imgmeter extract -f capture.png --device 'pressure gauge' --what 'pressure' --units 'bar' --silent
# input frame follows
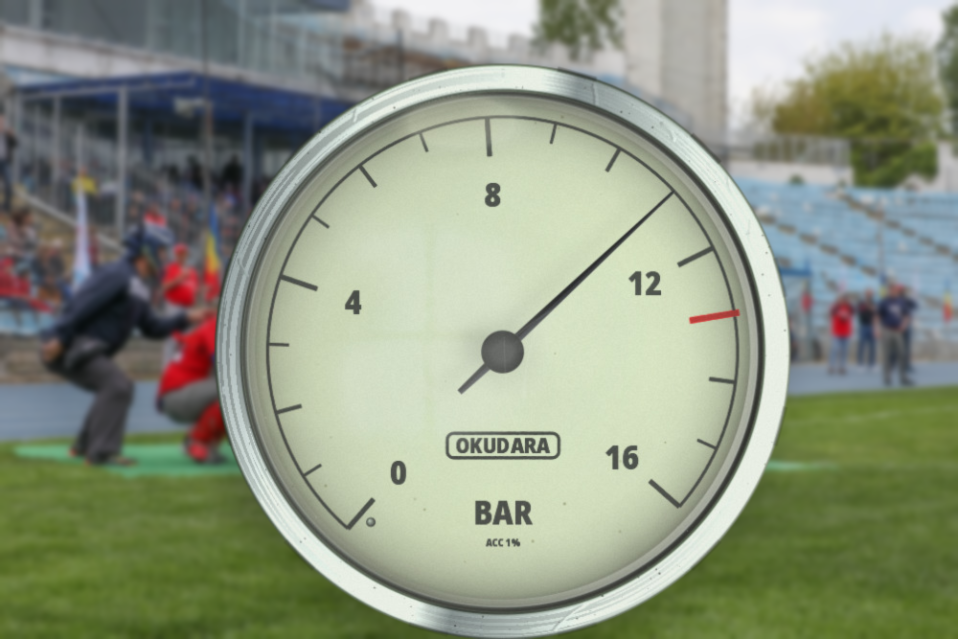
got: 11 bar
